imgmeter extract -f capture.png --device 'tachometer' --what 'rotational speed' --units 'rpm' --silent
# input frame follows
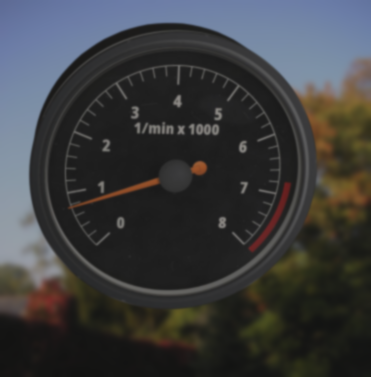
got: 800 rpm
